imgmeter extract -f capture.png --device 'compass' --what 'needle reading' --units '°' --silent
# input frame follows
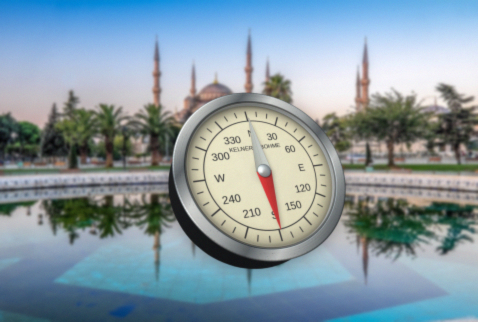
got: 180 °
